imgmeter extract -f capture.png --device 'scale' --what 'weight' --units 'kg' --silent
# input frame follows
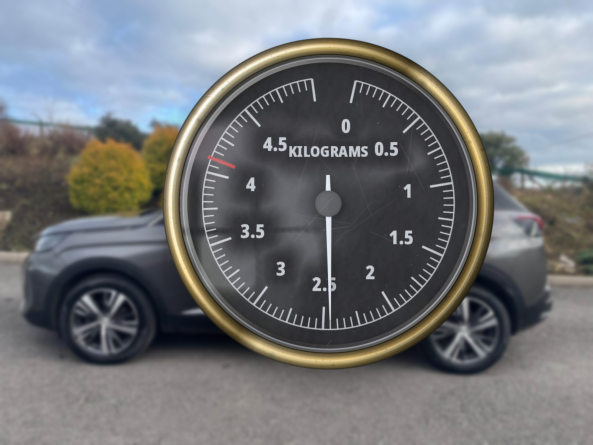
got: 2.45 kg
